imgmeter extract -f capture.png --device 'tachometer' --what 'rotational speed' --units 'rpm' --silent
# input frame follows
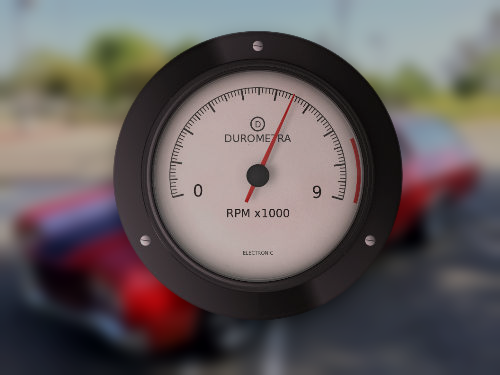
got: 5500 rpm
